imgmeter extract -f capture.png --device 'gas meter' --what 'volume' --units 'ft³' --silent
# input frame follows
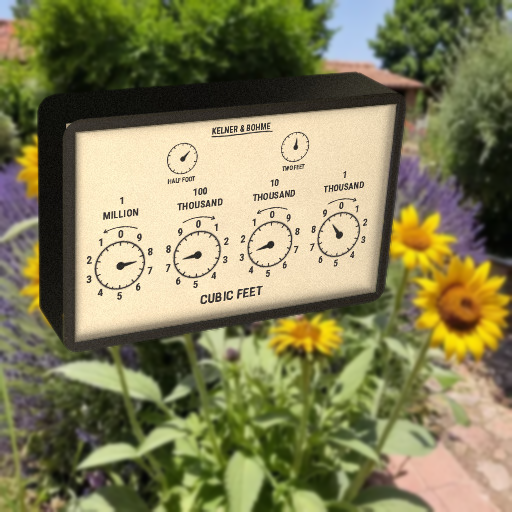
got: 772900 ft³
